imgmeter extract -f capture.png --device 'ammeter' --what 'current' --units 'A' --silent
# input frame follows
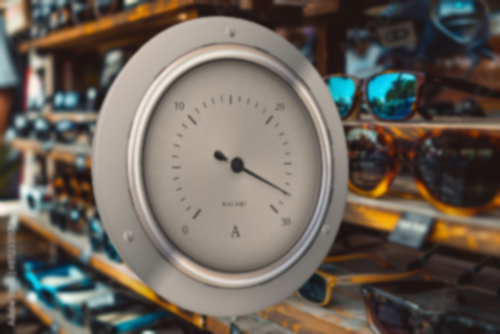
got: 28 A
